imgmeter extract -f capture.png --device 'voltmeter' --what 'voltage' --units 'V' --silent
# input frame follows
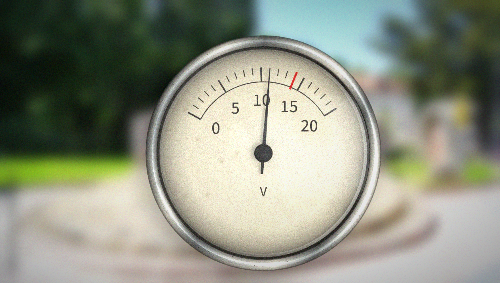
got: 11 V
